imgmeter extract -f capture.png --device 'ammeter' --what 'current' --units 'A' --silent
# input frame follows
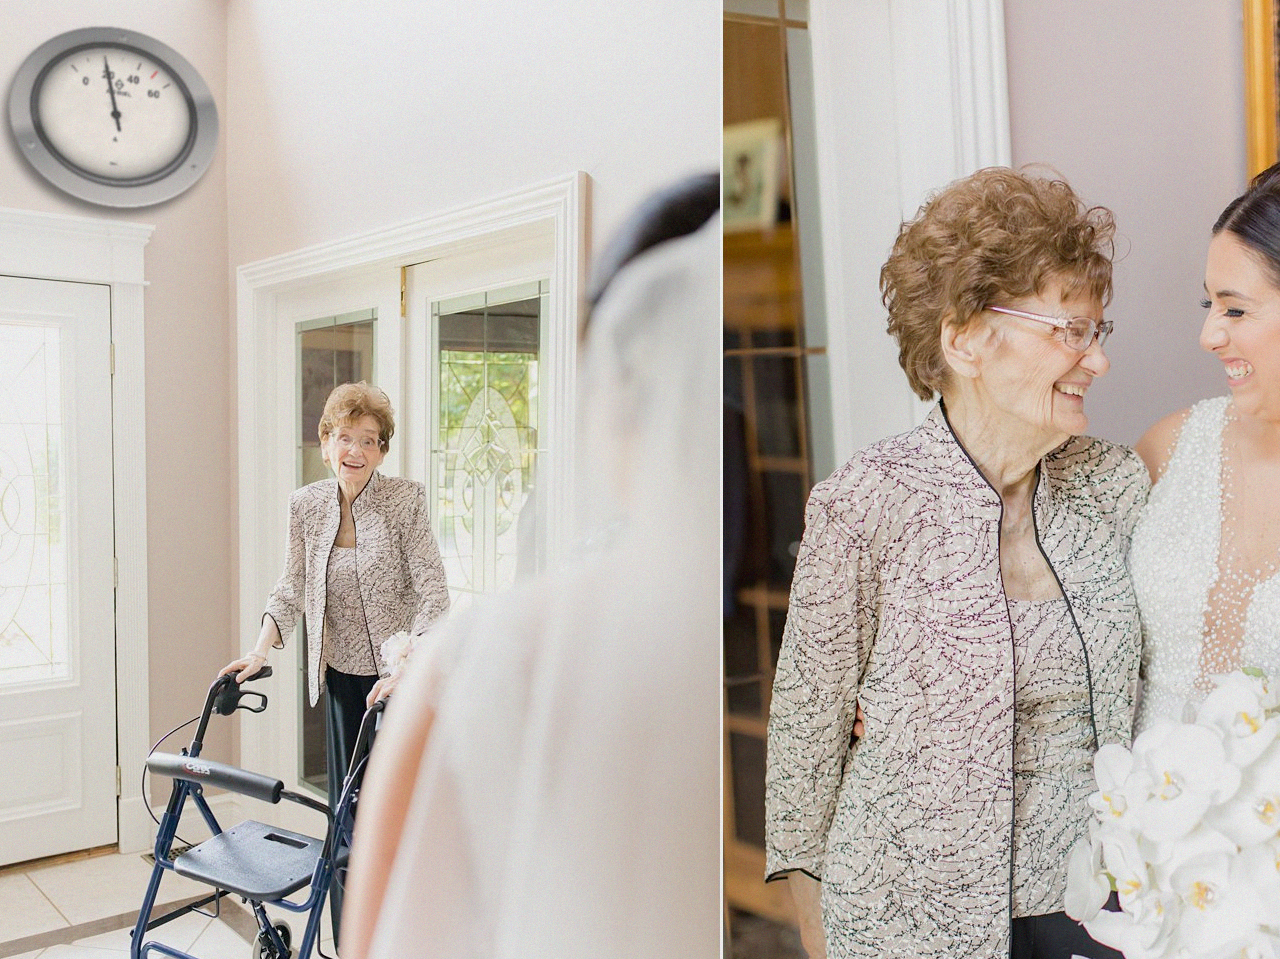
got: 20 A
